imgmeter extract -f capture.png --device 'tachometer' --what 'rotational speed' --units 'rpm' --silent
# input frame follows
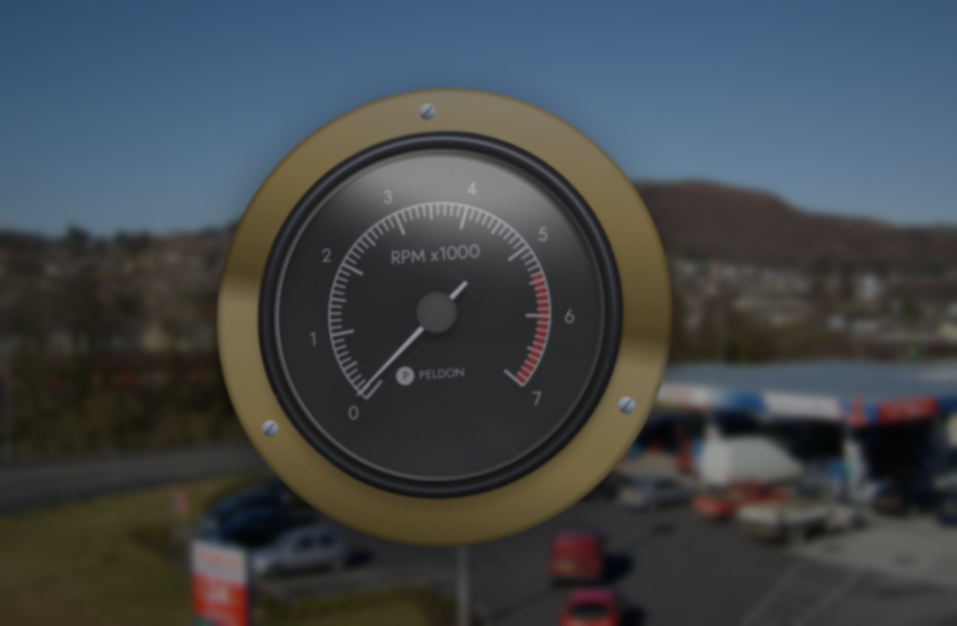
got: 100 rpm
